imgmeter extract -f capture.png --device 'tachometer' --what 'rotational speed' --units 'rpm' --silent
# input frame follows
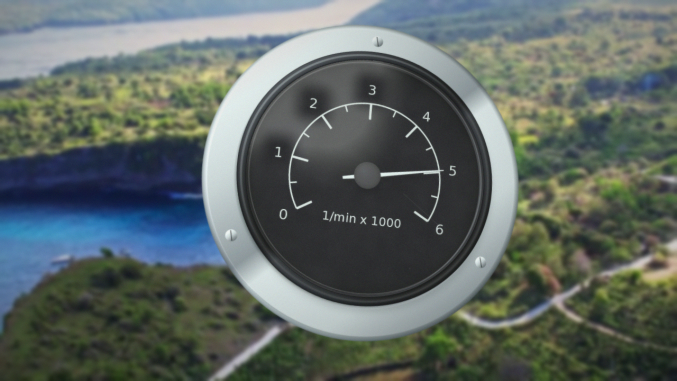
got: 5000 rpm
